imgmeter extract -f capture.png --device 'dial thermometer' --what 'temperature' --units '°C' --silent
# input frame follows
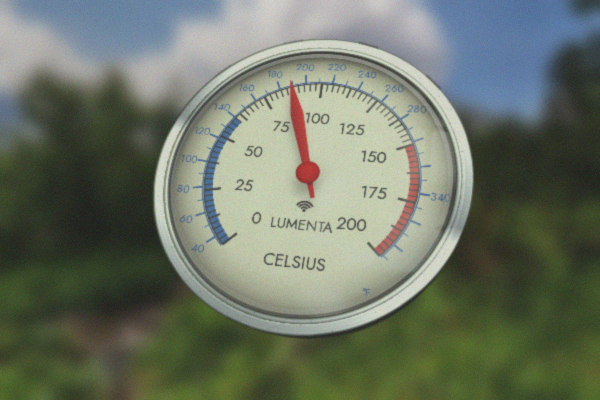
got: 87.5 °C
